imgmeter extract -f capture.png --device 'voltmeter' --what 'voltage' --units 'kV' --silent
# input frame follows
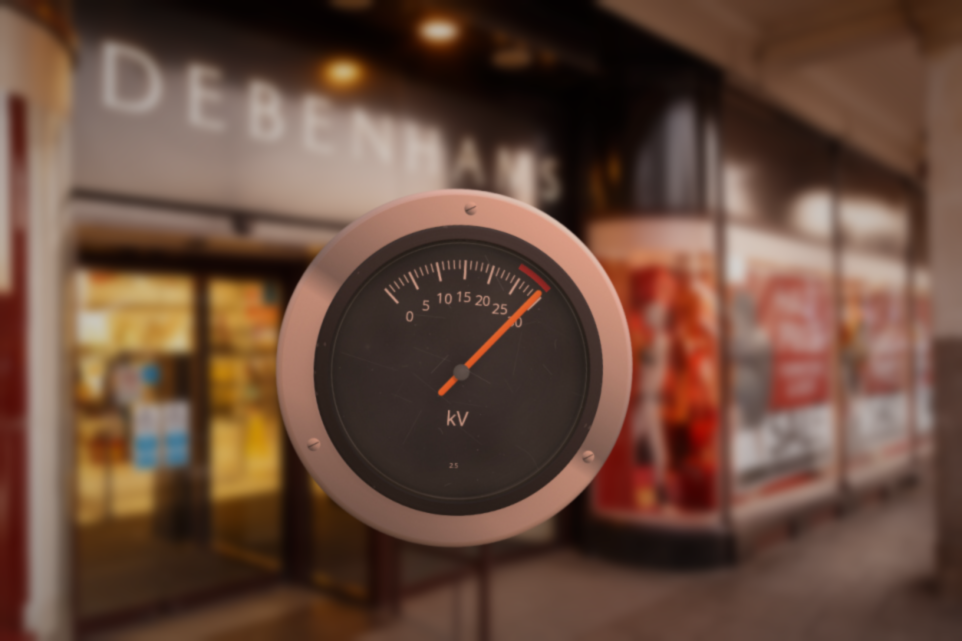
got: 29 kV
